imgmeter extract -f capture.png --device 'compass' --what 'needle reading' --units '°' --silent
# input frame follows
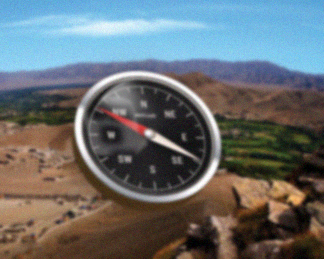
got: 300 °
